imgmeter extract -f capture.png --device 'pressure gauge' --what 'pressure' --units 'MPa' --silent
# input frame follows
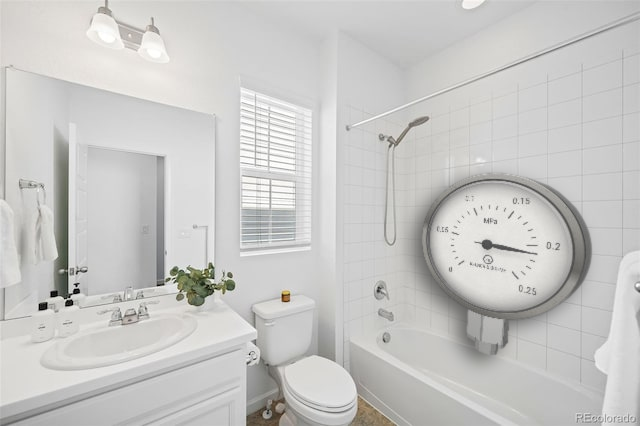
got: 0.21 MPa
